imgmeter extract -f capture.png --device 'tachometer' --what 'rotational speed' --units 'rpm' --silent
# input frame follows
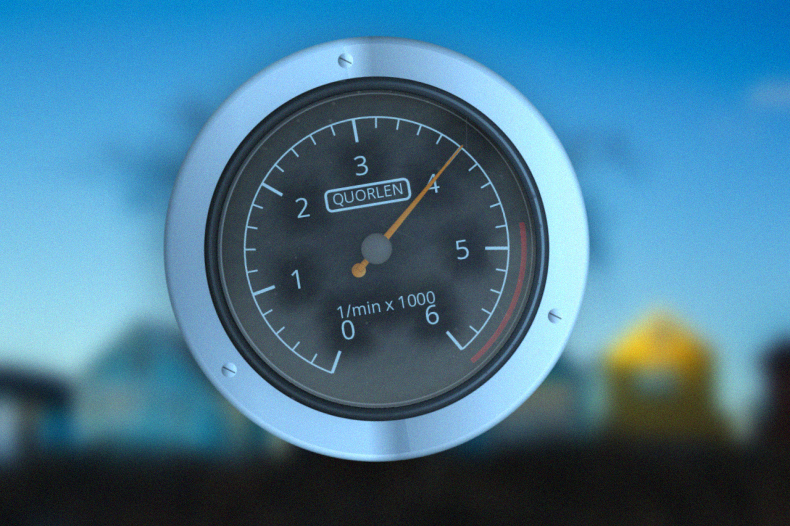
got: 4000 rpm
